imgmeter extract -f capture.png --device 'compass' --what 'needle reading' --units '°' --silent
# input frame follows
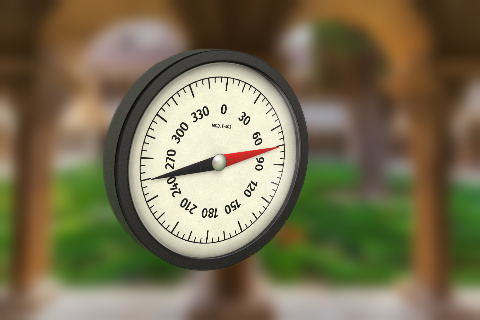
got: 75 °
